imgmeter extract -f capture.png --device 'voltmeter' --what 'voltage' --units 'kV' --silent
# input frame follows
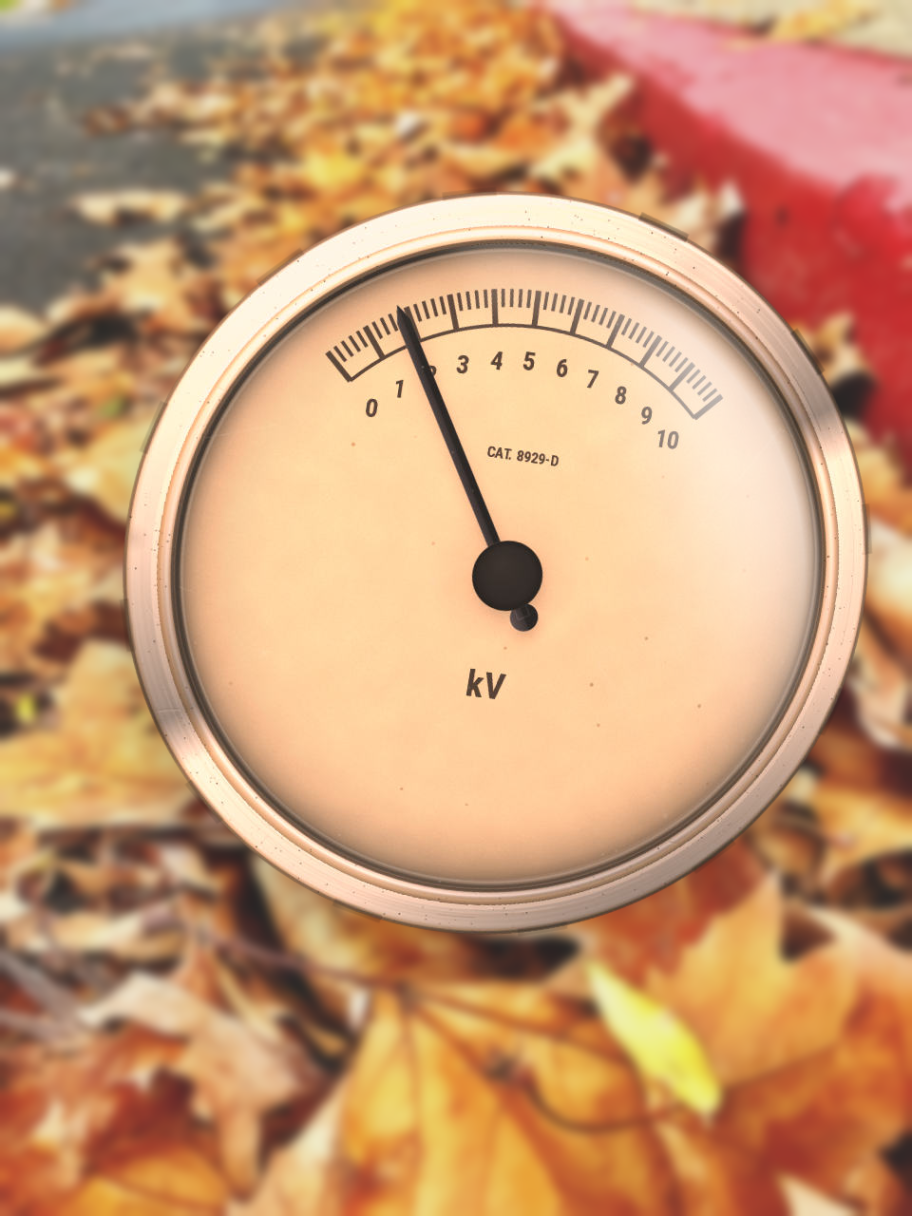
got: 1.8 kV
